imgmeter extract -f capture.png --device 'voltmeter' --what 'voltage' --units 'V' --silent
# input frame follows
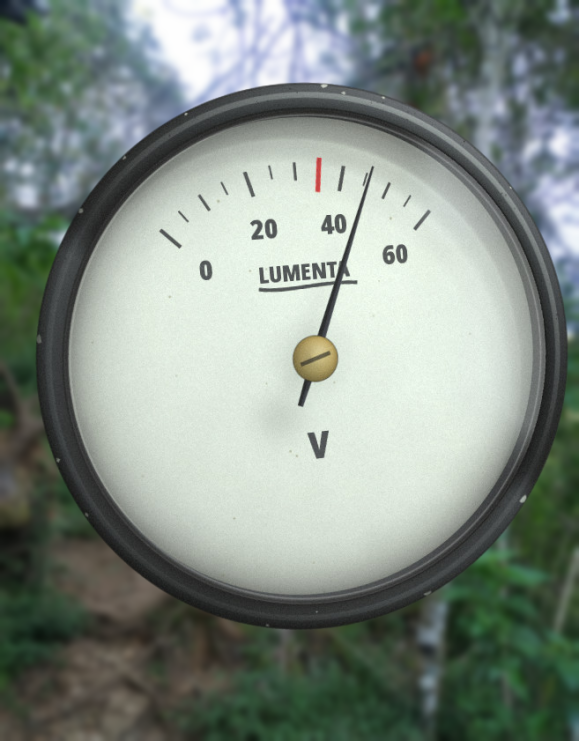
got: 45 V
